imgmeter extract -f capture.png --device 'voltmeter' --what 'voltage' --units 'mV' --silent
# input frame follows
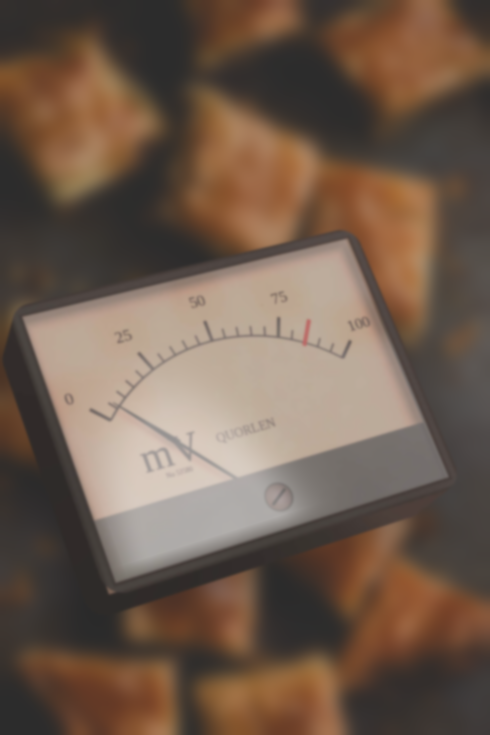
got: 5 mV
